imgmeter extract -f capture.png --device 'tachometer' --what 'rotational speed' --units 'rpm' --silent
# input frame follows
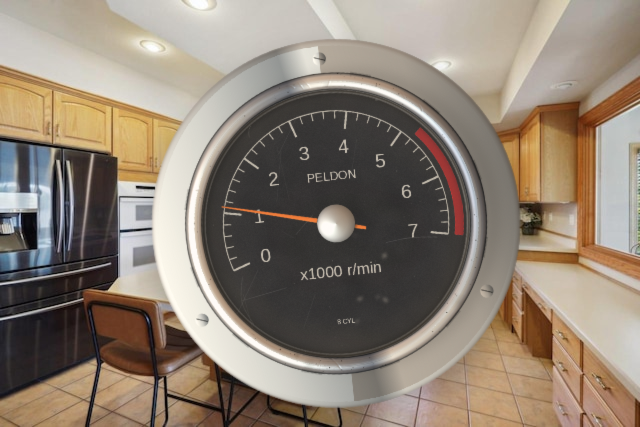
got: 1100 rpm
